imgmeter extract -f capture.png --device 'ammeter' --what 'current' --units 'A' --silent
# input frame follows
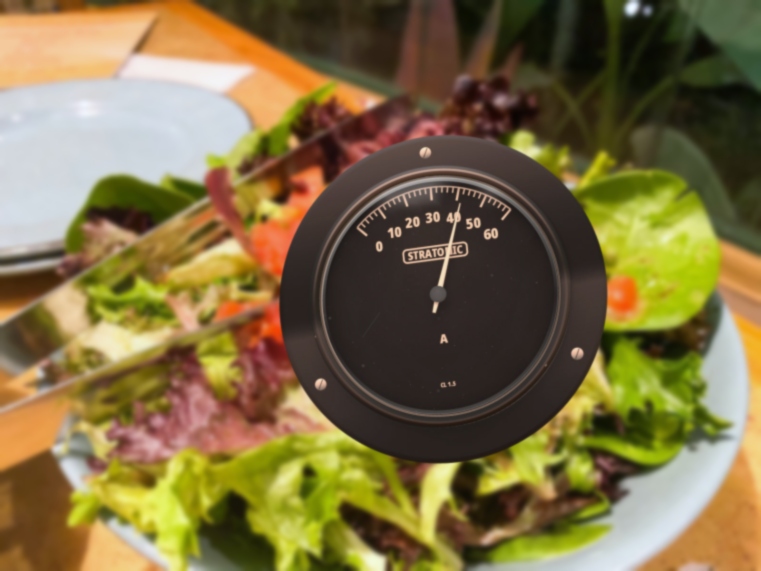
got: 42 A
